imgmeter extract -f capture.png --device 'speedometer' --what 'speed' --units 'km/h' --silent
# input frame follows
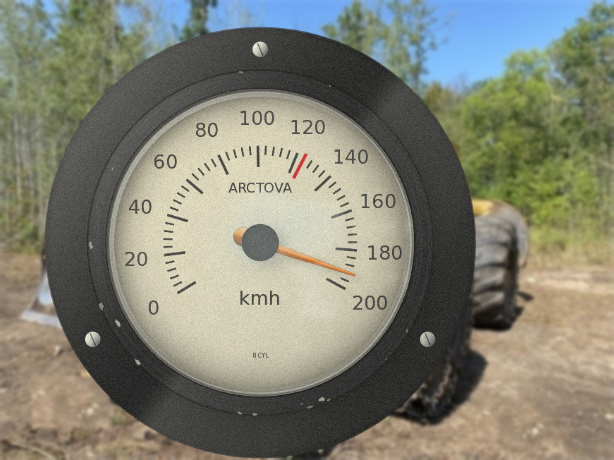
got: 192 km/h
